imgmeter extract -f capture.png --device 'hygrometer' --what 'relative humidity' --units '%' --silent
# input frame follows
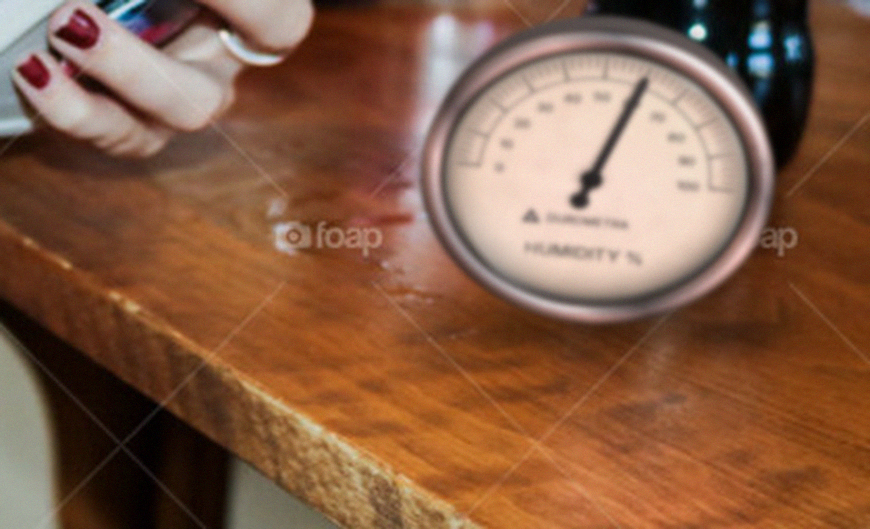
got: 60 %
